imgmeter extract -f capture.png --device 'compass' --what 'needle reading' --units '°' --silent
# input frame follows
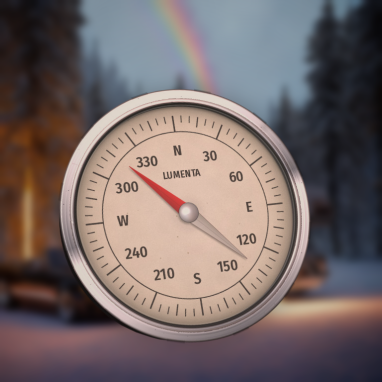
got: 315 °
